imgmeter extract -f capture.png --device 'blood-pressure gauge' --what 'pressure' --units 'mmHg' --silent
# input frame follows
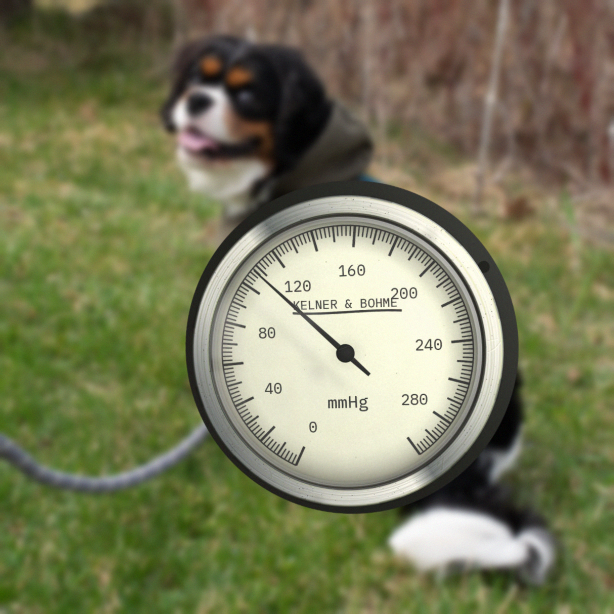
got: 108 mmHg
